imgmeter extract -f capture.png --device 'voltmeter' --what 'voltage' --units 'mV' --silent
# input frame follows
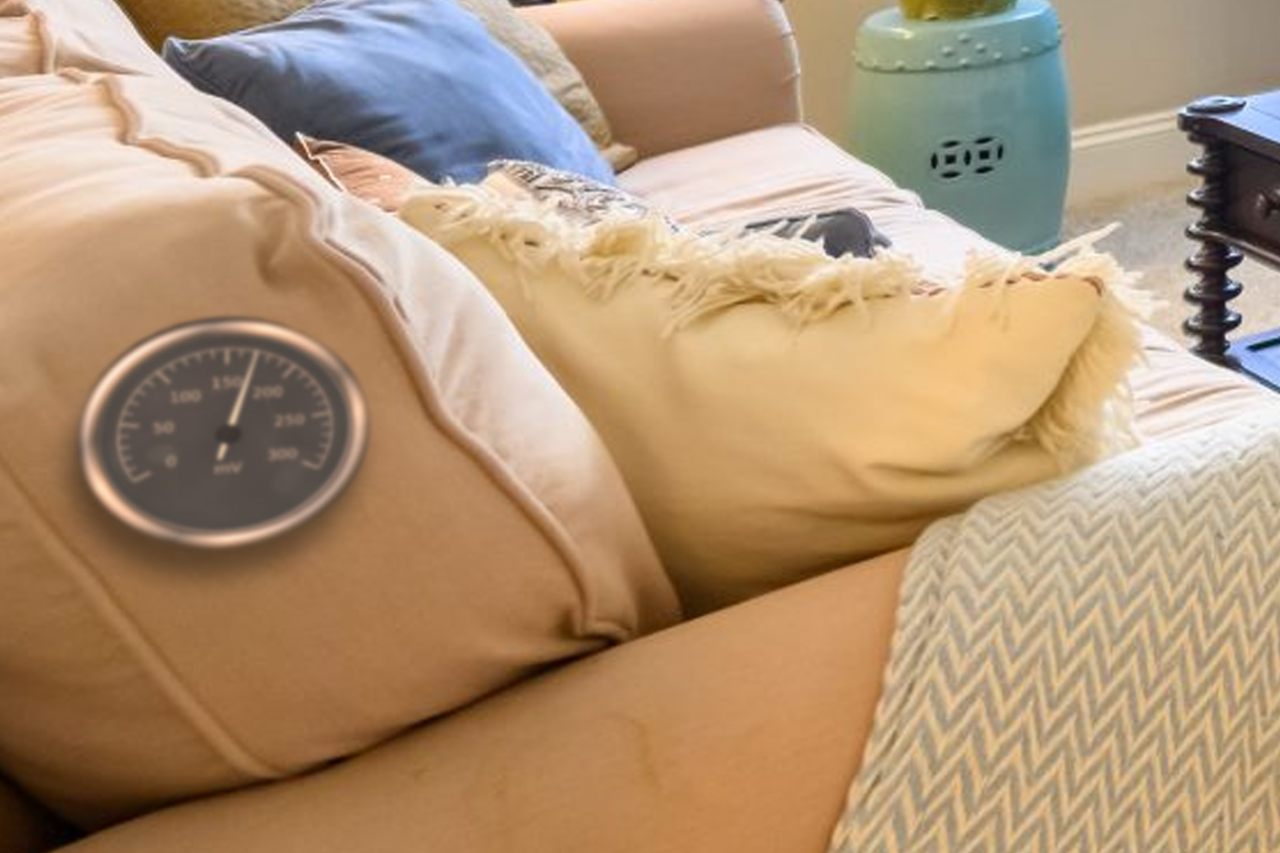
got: 170 mV
